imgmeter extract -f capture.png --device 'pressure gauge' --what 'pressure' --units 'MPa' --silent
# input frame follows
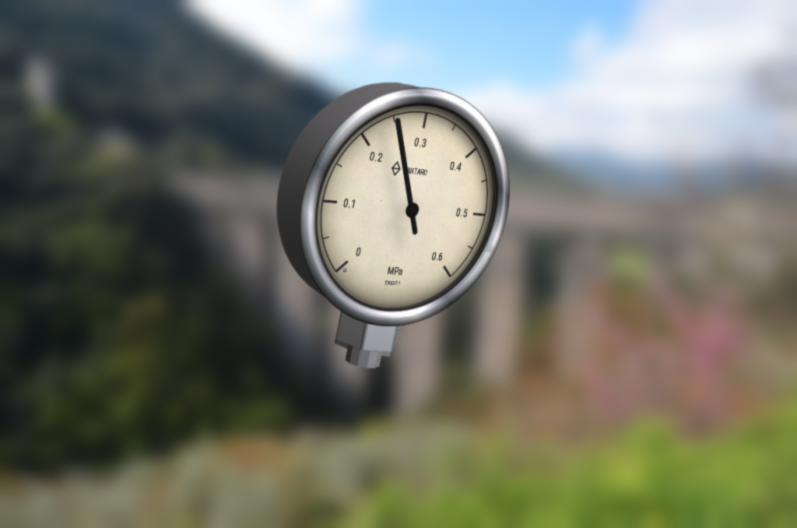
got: 0.25 MPa
